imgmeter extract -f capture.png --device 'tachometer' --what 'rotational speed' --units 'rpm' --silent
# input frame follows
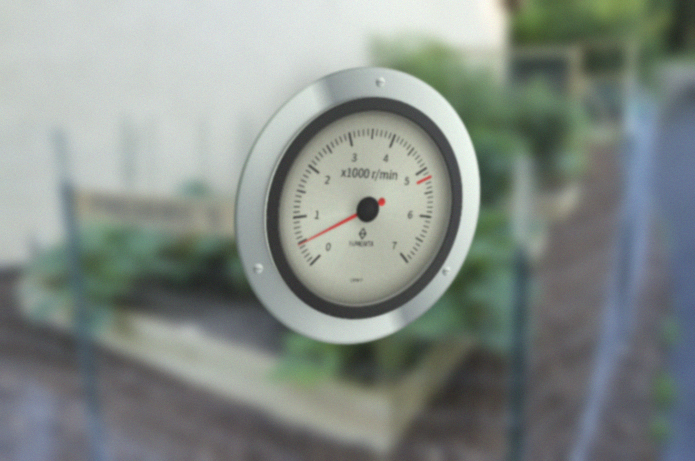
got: 500 rpm
